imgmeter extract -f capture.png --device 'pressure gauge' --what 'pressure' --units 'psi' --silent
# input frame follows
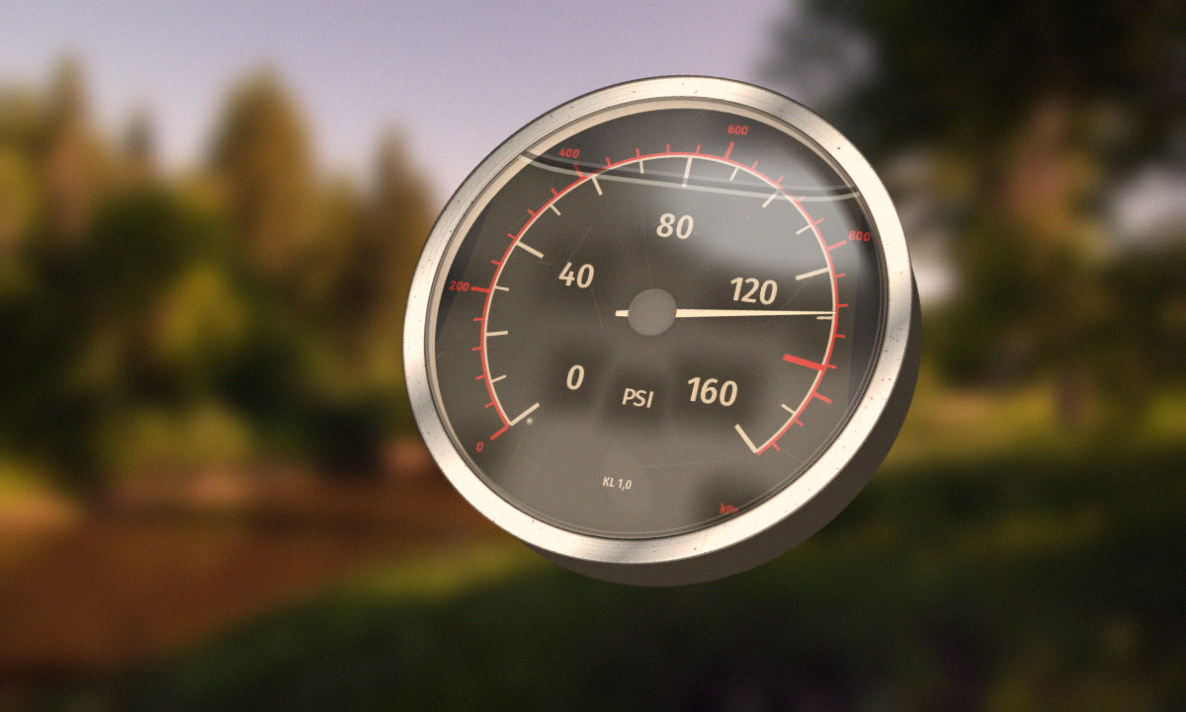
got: 130 psi
